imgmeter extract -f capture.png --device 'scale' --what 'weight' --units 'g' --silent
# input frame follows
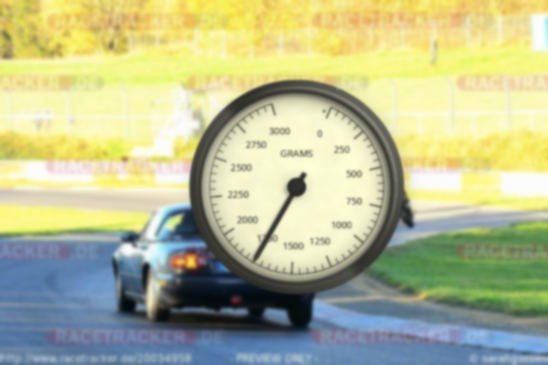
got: 1750 g
